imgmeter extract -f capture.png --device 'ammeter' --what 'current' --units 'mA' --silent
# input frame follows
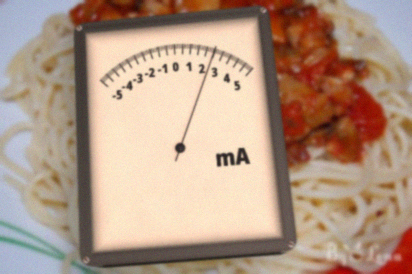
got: 2.5 mA
